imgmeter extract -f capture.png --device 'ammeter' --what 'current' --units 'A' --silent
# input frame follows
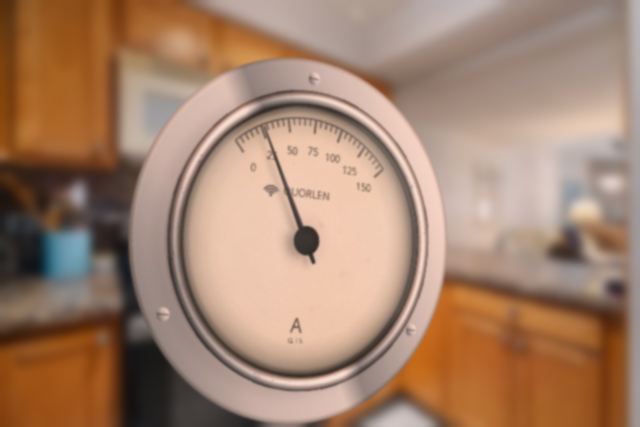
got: 25 A
